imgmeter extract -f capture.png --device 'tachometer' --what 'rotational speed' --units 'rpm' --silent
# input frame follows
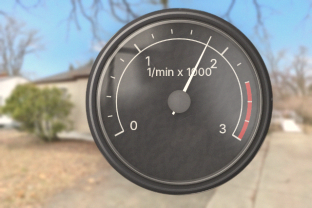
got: 1800 rpm
